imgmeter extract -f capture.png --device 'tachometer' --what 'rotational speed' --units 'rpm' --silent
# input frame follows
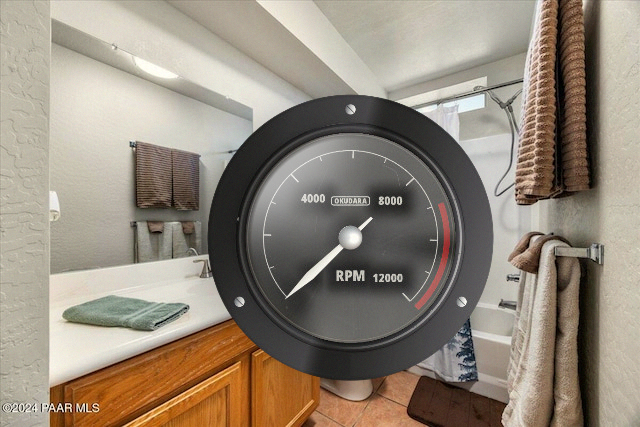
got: 0 rpm
